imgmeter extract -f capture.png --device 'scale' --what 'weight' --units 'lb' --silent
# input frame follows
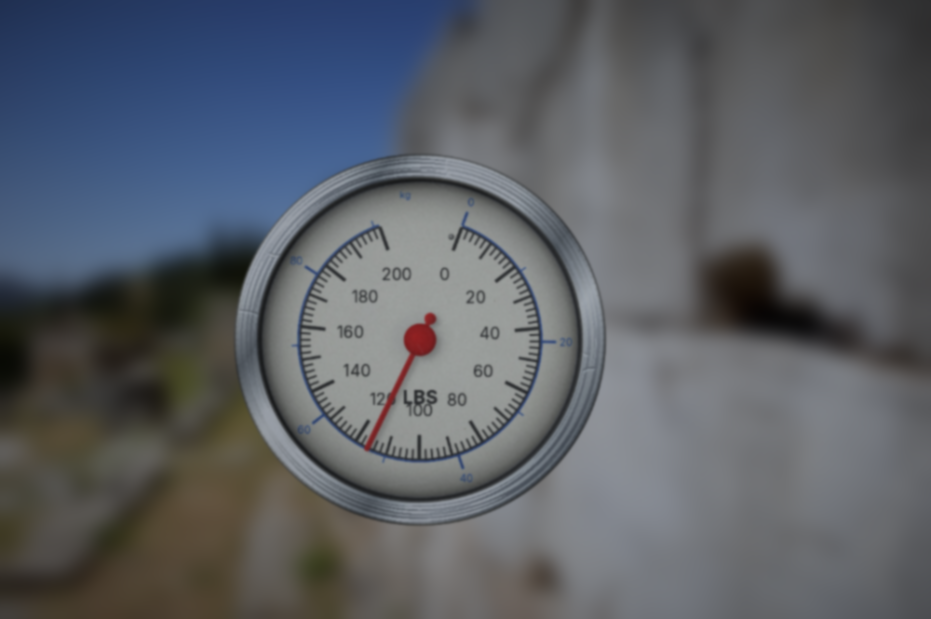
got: 116 lb
